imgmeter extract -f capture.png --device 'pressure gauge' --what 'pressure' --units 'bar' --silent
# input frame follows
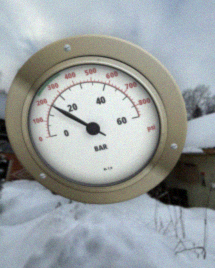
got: 15 bar
